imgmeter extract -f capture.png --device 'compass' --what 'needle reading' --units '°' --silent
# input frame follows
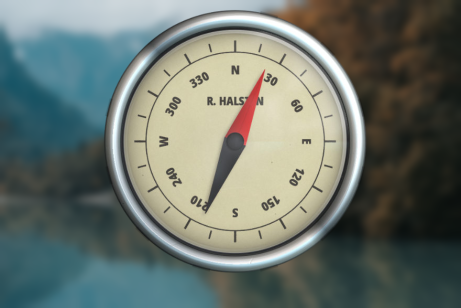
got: 22.5 °
